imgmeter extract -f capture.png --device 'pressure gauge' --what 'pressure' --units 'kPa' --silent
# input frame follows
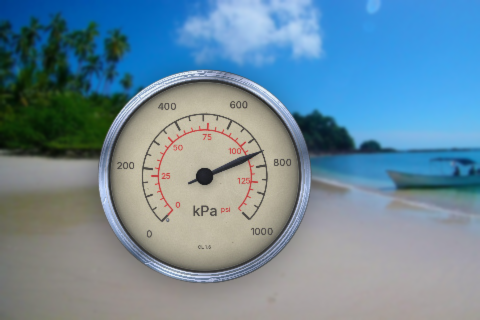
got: 750 kPa
